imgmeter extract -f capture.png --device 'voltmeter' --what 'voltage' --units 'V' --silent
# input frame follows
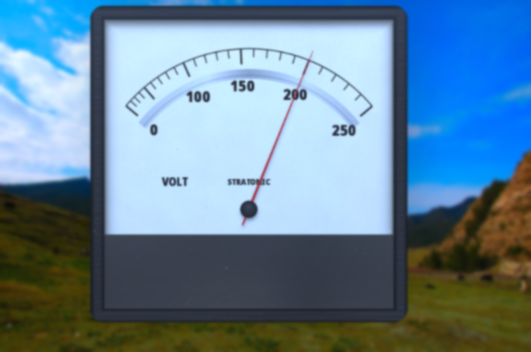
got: 200 V
